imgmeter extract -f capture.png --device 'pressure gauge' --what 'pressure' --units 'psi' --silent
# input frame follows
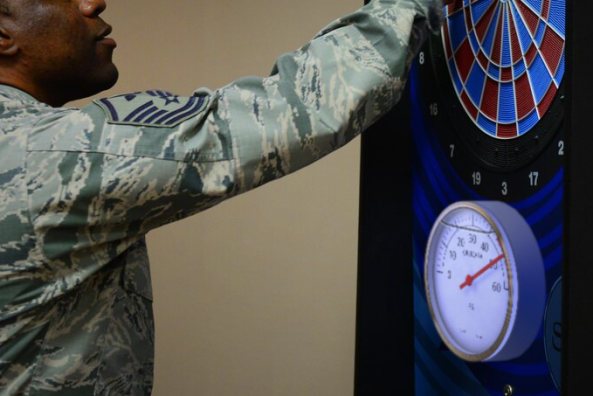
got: 50 psi
